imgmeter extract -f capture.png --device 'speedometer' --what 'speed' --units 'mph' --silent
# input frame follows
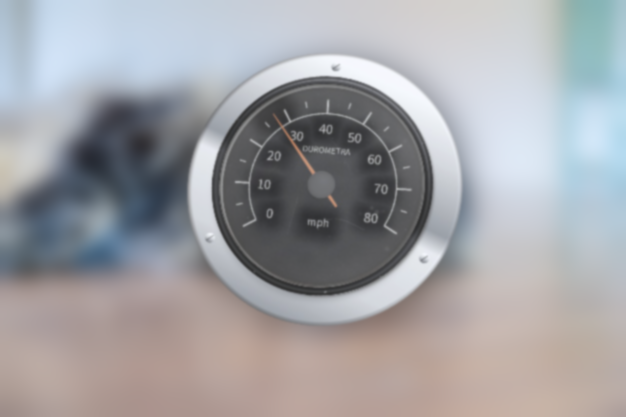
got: 27.5 mph
